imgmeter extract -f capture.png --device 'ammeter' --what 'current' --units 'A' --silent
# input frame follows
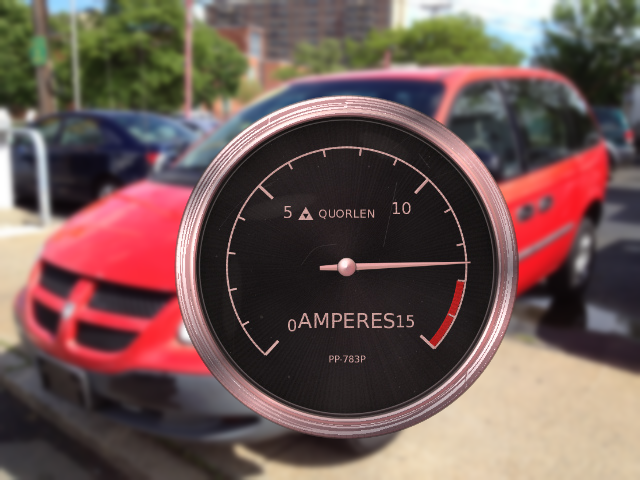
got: 12.5 A
